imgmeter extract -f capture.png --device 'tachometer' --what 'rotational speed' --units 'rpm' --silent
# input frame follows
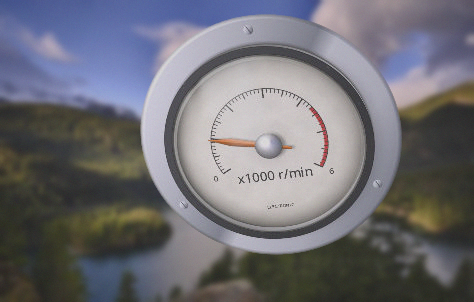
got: 1000 rpm
